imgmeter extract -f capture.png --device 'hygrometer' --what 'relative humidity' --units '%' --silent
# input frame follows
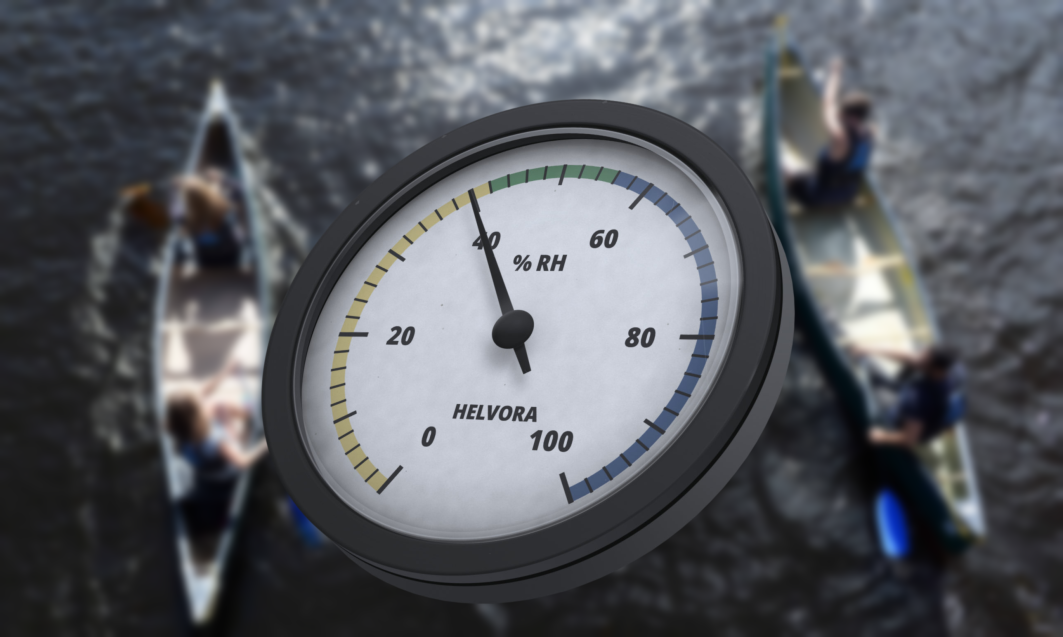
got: 40 %
